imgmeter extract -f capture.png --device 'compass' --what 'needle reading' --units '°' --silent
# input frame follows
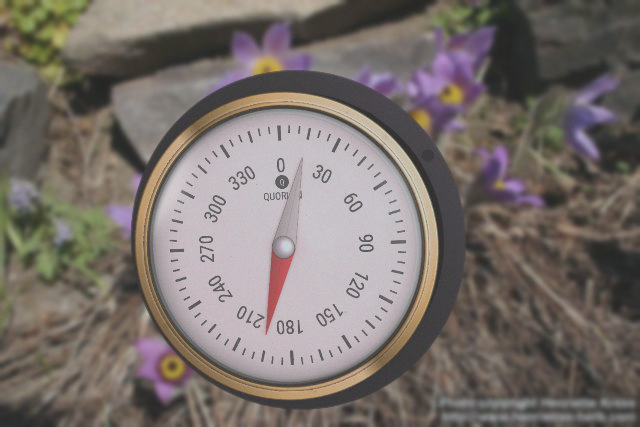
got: 195 °
